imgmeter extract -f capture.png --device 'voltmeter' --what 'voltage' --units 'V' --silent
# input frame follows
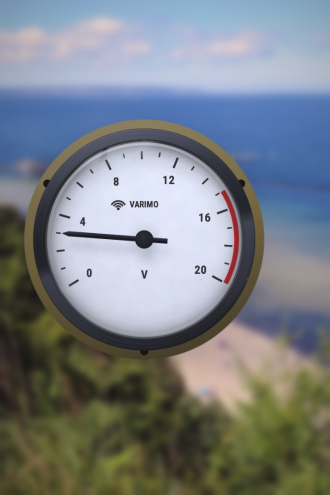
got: 3 V
